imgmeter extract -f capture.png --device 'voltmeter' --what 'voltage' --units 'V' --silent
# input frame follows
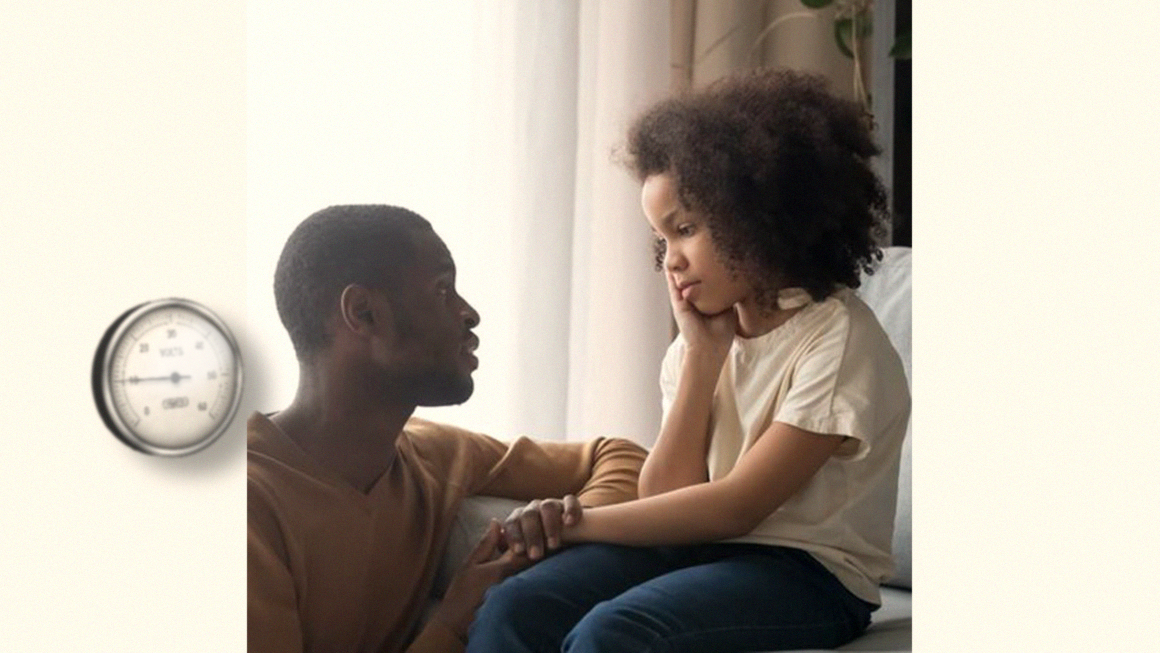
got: 10 V
